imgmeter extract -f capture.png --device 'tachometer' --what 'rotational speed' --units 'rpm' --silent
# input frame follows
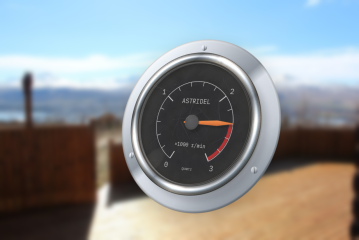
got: 2400 rpm
